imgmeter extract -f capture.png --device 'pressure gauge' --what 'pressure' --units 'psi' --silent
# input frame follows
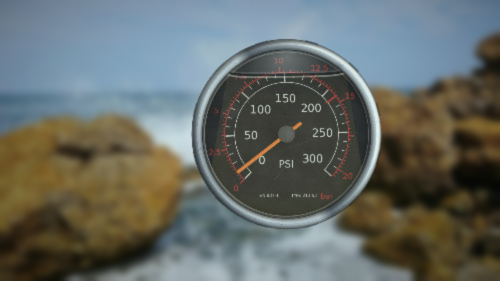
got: 10 psi
